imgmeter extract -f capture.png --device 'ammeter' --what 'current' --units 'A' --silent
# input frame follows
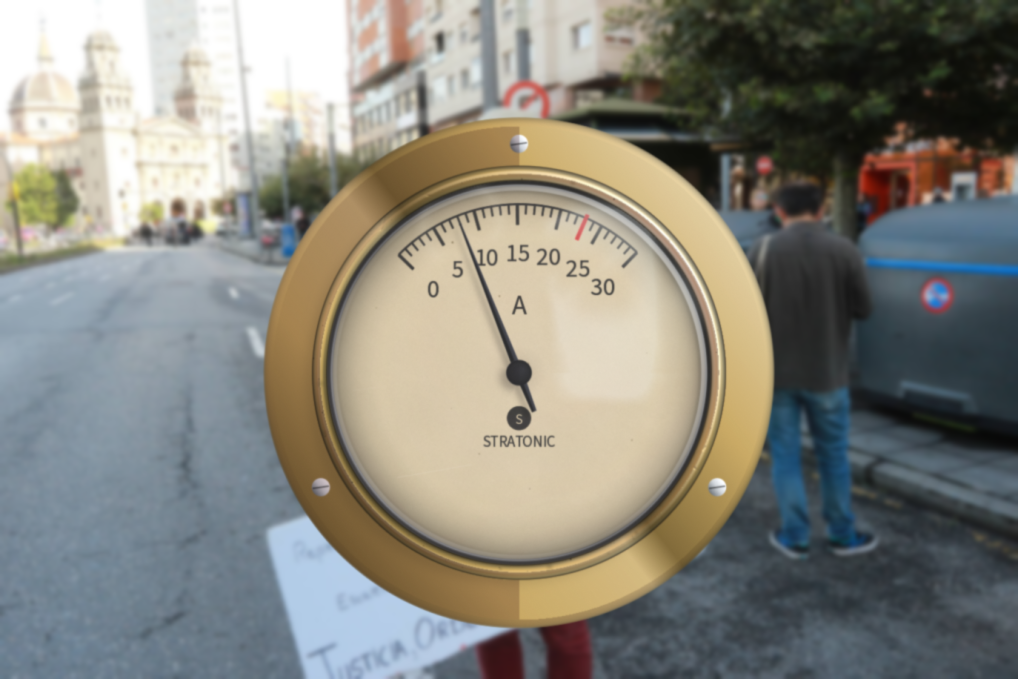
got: 8 A
